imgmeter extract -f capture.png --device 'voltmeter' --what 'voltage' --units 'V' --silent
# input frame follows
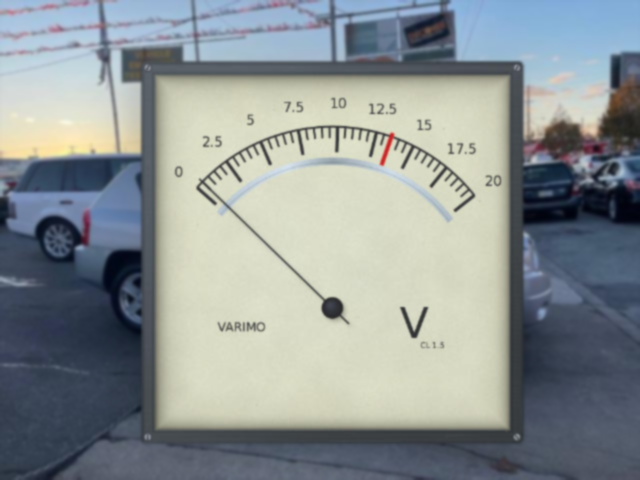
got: 0.5 V
